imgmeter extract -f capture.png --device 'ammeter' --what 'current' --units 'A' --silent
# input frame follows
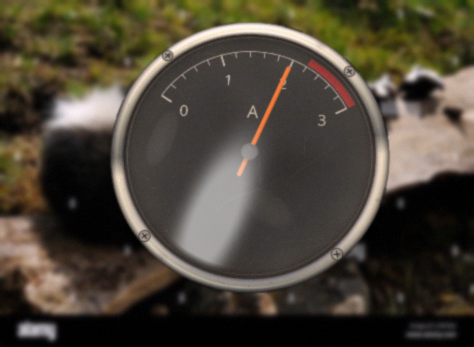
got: 2 A
